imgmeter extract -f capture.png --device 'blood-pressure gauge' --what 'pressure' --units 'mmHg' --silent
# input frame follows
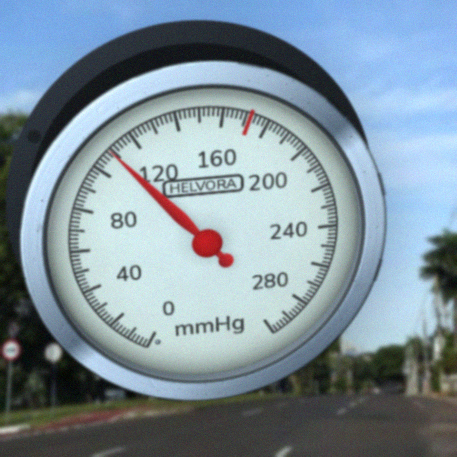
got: 110 mmHg
